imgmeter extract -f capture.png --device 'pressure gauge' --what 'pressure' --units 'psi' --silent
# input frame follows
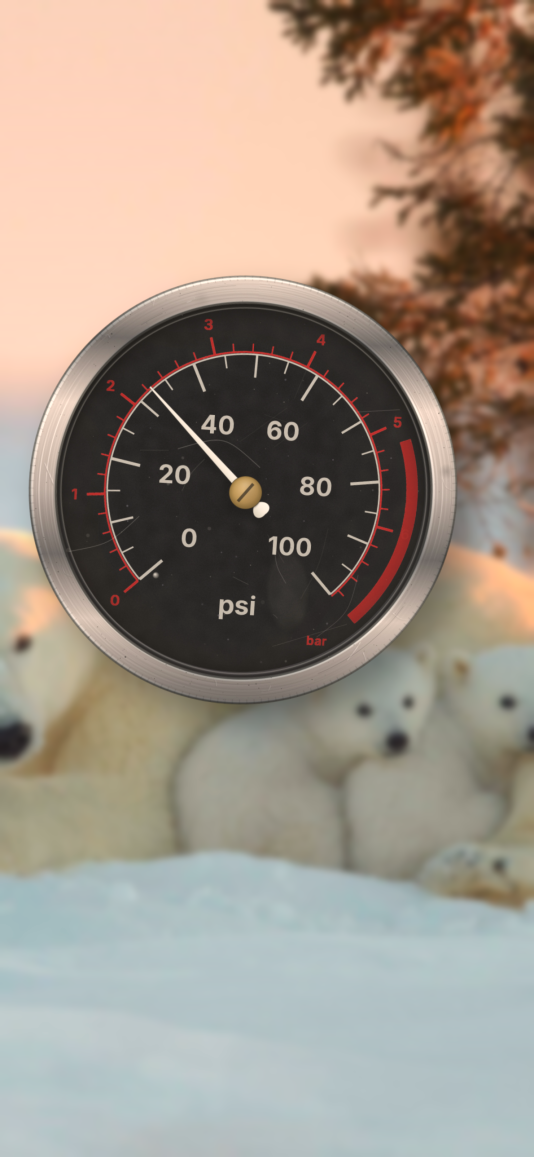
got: 32.5 psi
